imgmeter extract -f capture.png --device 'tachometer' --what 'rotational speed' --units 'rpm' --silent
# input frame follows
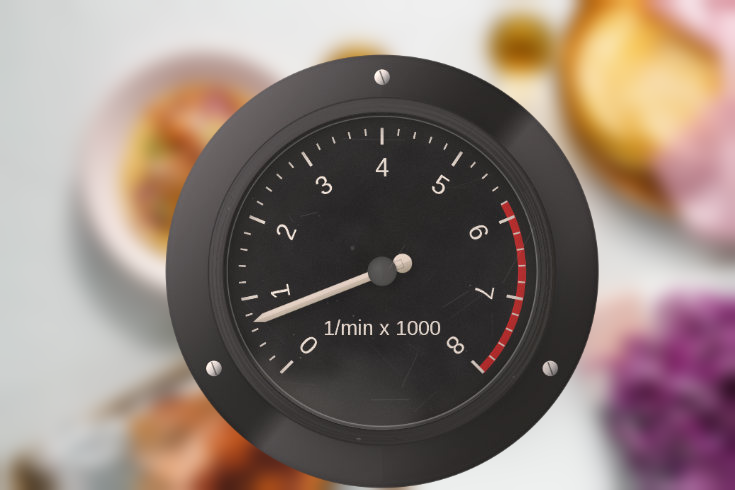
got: 700 rpm
